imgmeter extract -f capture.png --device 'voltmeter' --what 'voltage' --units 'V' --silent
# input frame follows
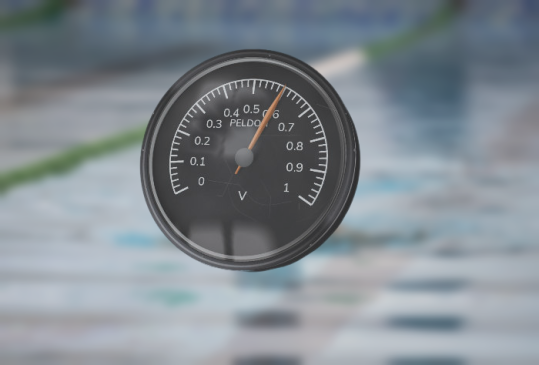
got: 0.6 V
